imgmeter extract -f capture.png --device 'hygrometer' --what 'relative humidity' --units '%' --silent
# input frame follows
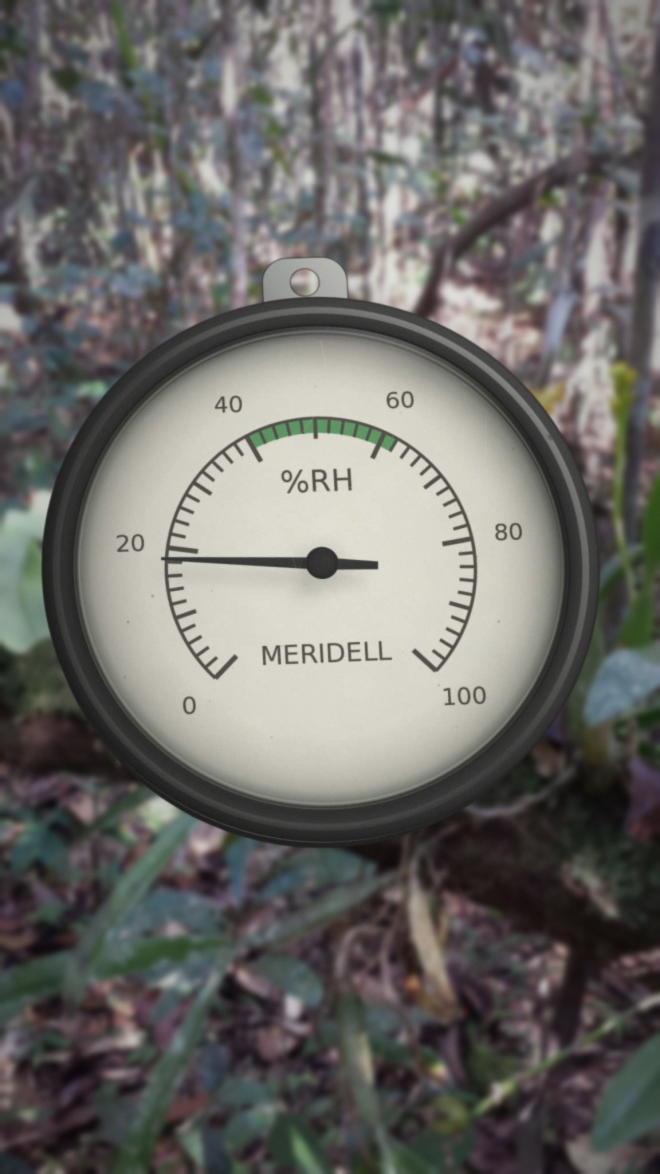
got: 18 %
